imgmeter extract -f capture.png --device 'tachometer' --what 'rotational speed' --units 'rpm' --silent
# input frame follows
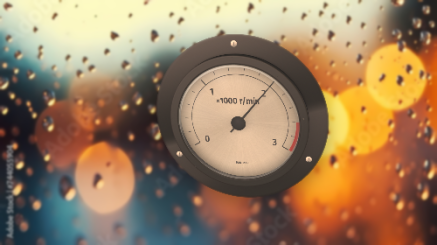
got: 2000 rpm
